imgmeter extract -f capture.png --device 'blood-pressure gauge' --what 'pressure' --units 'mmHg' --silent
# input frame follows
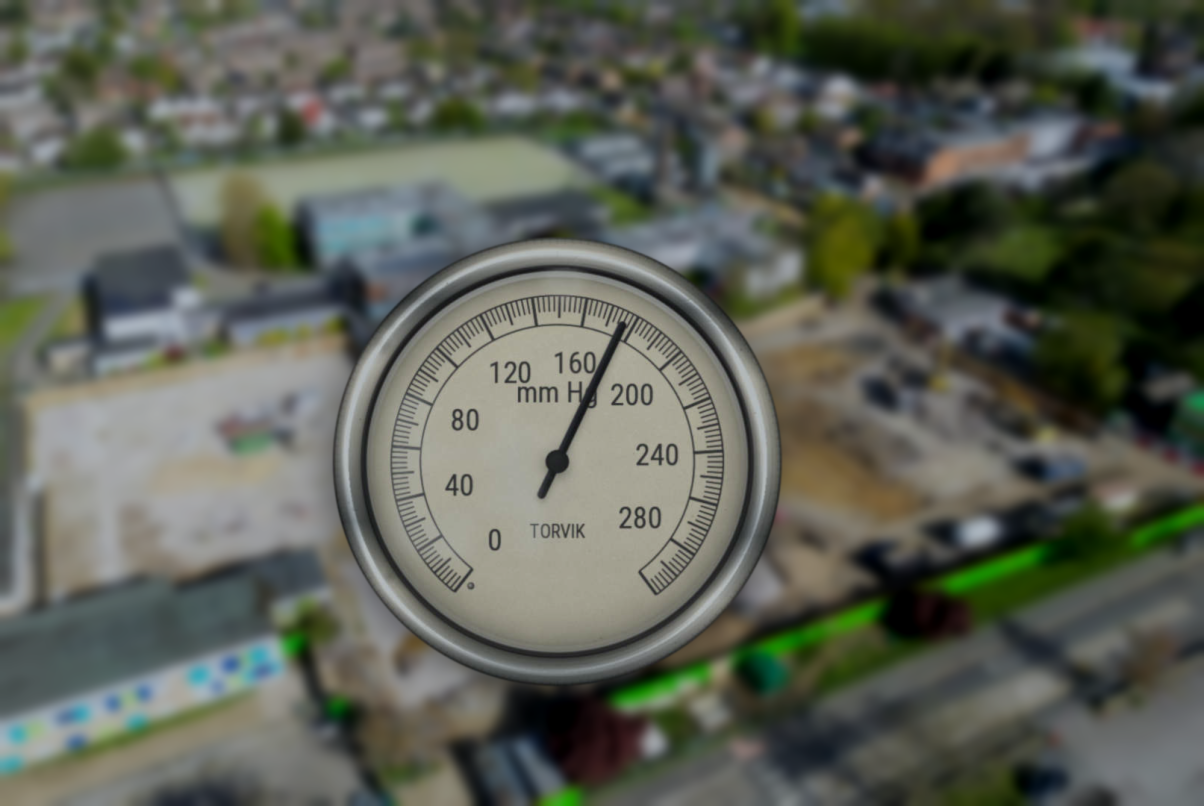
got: 176 mmHg
